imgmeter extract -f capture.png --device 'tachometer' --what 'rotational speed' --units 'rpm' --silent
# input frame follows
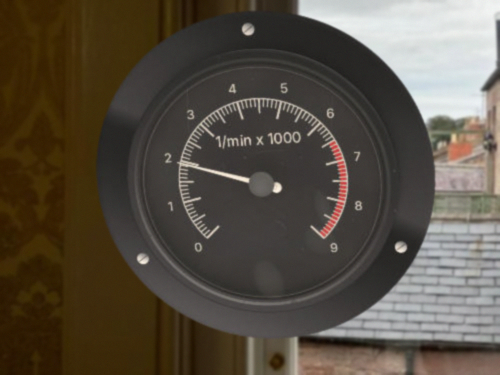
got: 2000 rpm
